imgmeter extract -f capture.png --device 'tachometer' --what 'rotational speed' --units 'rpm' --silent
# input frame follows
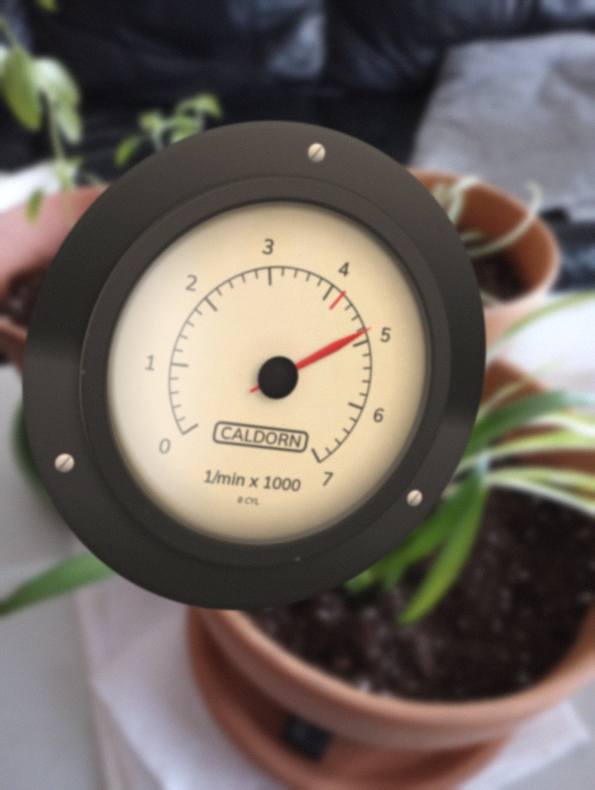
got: 4800 rpm
